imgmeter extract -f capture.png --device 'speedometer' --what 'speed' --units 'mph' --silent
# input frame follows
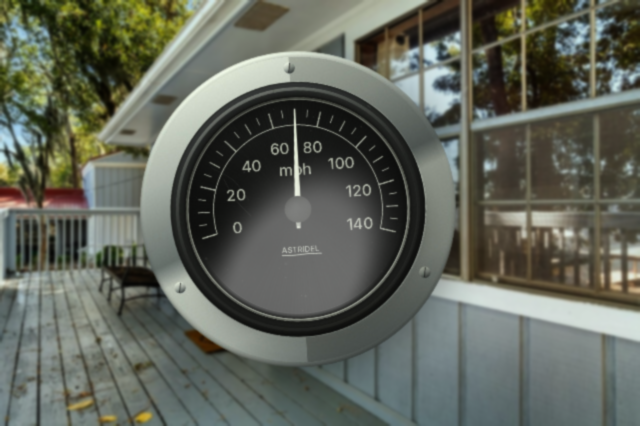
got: 70 mph
